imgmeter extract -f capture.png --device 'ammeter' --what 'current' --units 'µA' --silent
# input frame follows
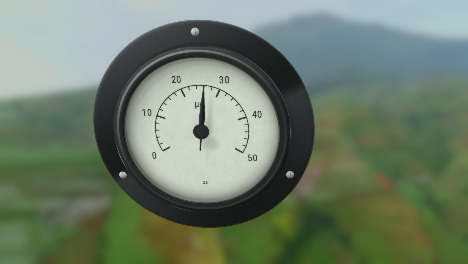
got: 26 µA
